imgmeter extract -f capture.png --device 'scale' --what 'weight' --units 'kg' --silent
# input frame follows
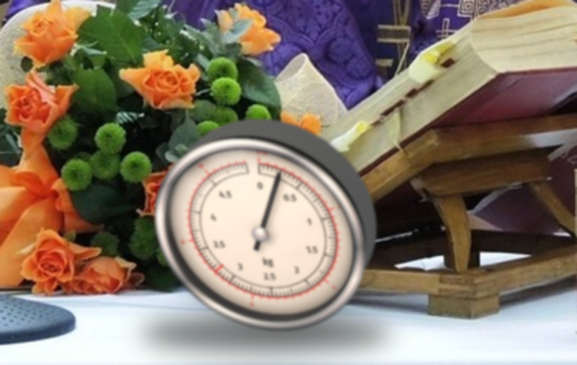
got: 0.25 kg
